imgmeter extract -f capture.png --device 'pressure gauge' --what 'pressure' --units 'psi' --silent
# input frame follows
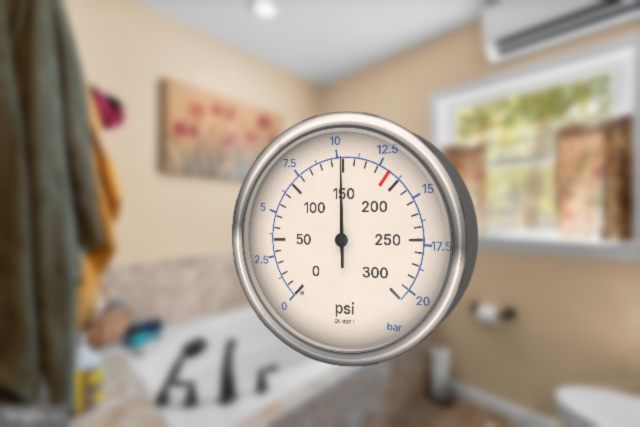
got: 150 psi
